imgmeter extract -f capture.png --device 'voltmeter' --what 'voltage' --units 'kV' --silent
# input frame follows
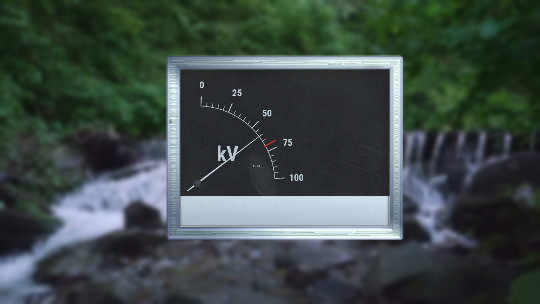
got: 60 kV
